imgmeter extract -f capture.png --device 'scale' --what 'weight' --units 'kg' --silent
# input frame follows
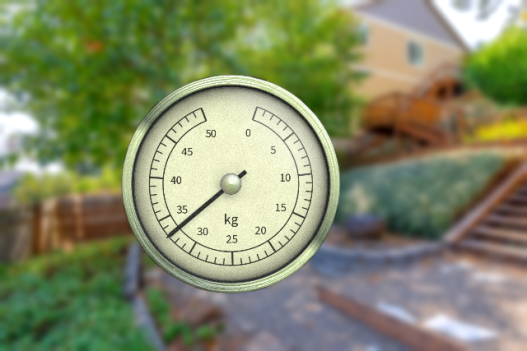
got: 33 kg
